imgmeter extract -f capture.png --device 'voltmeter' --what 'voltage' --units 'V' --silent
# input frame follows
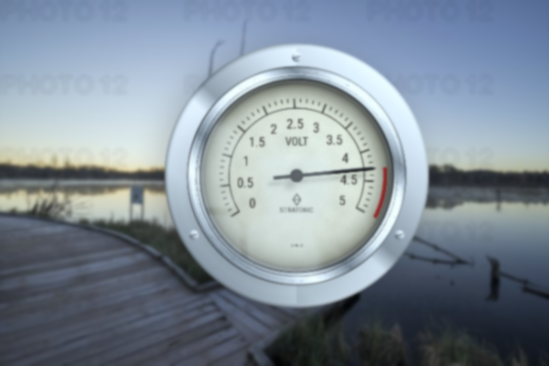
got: 4.3 V
